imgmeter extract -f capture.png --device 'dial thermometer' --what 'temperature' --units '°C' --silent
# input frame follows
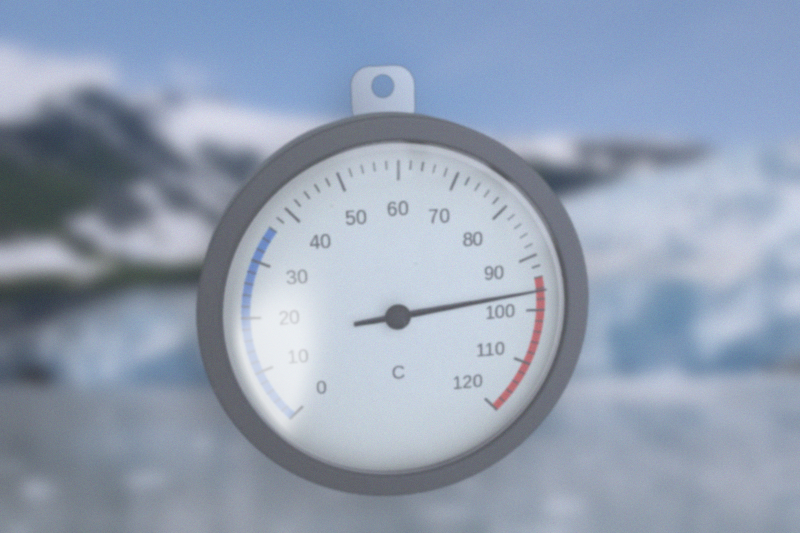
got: 96 °C
